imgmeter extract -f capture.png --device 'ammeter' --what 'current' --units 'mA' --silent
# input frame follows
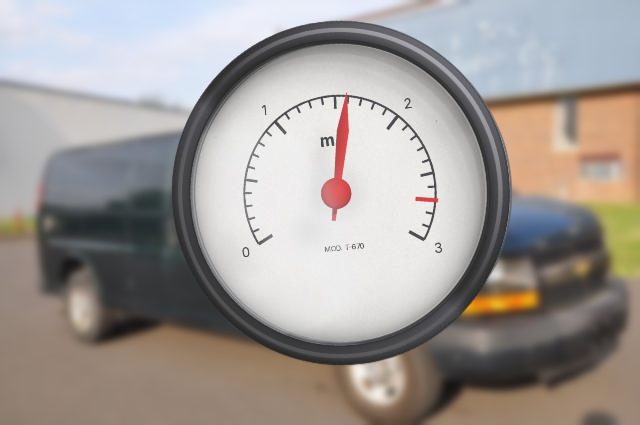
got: 1.6 mA
